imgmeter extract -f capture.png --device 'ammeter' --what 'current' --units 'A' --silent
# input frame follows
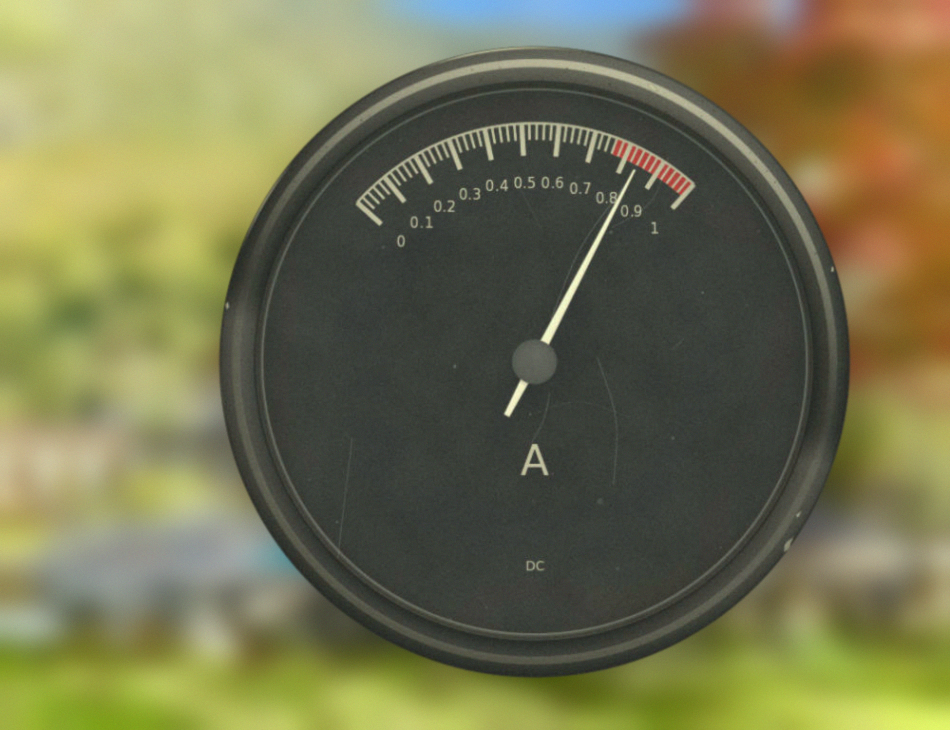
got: 0.84 A
